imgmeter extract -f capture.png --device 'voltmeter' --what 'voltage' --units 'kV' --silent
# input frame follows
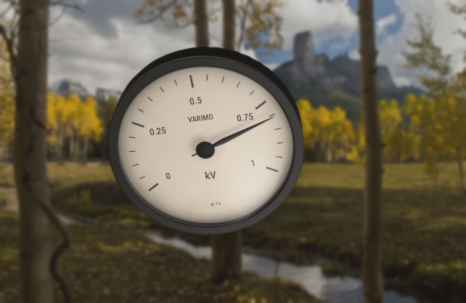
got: 0.8 kV
